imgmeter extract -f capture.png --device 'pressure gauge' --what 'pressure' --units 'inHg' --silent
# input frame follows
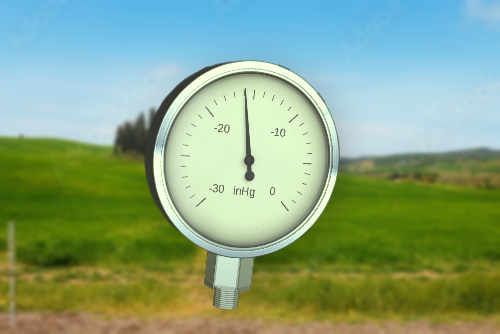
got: -16 inHg
